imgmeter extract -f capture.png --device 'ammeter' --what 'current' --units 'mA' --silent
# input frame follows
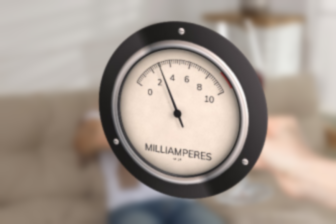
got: 3 mA
